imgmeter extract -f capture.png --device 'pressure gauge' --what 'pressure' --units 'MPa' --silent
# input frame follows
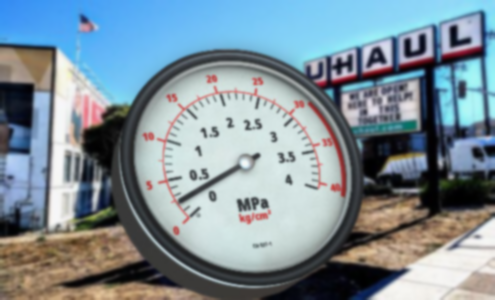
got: 0.2 MPa
